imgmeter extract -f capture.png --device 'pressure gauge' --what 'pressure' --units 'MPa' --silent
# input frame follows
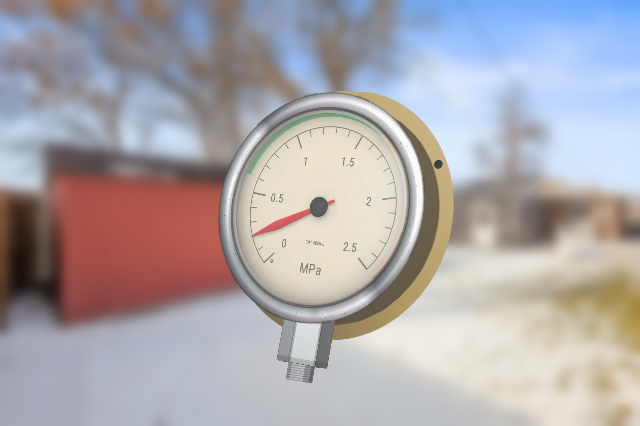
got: 0.2 MPa
